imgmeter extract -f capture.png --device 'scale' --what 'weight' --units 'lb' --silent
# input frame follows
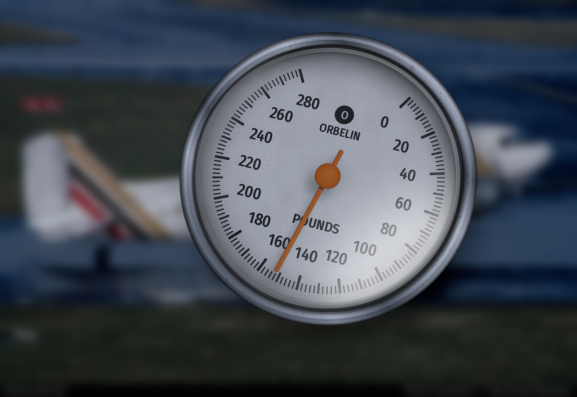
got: 152 lb
